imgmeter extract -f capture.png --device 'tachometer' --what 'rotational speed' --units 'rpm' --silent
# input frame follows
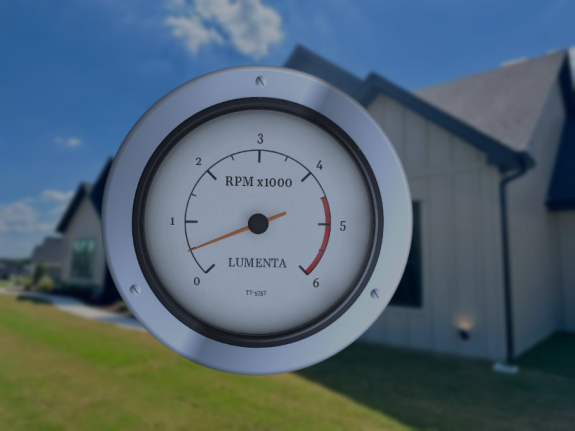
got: 500 rpm
